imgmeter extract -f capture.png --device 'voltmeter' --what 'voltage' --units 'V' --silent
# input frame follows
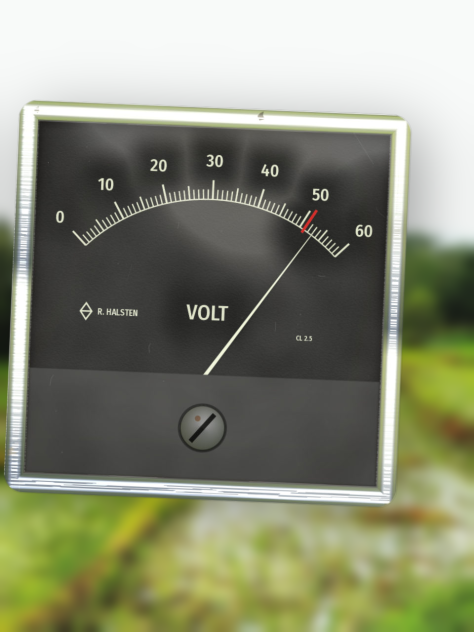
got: 53 V
